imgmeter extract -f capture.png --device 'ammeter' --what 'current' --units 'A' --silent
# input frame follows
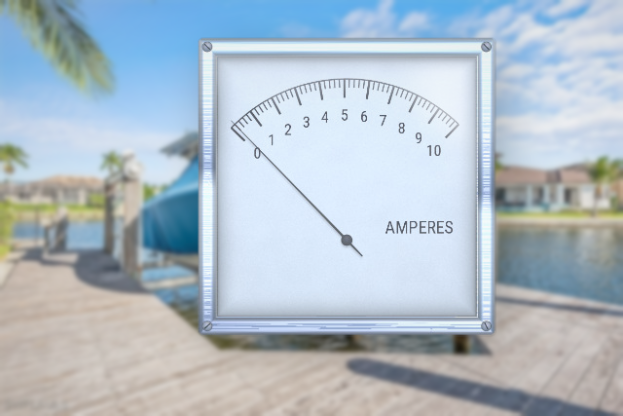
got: 0.2 A
